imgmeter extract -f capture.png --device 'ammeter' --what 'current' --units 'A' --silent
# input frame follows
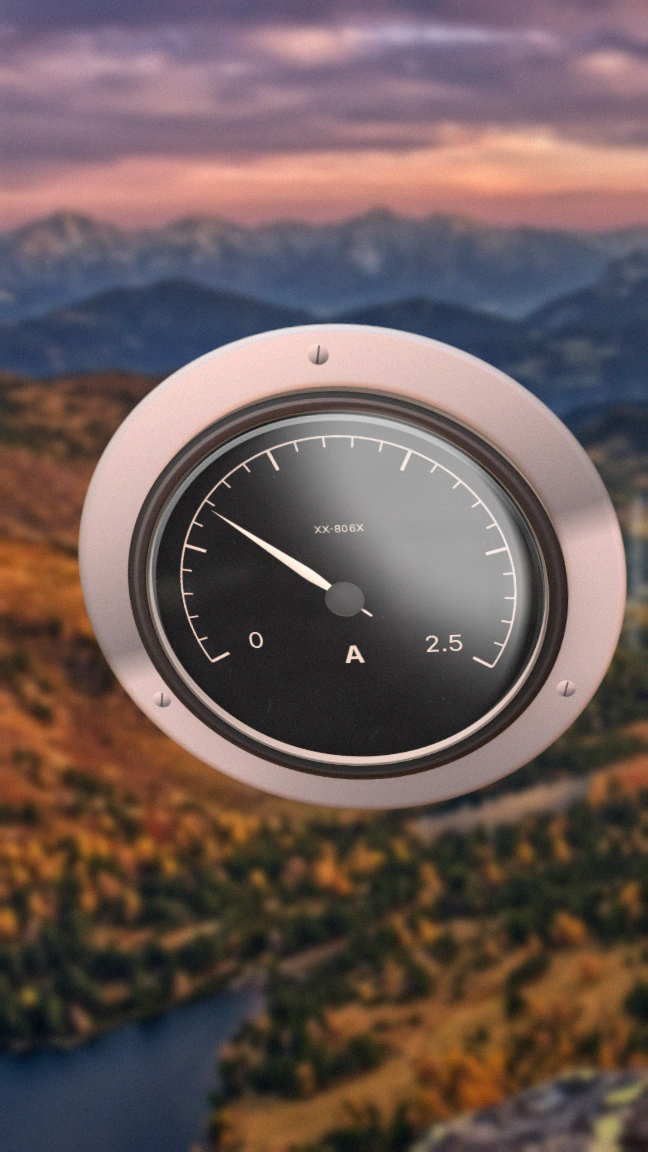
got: 0.7 A
